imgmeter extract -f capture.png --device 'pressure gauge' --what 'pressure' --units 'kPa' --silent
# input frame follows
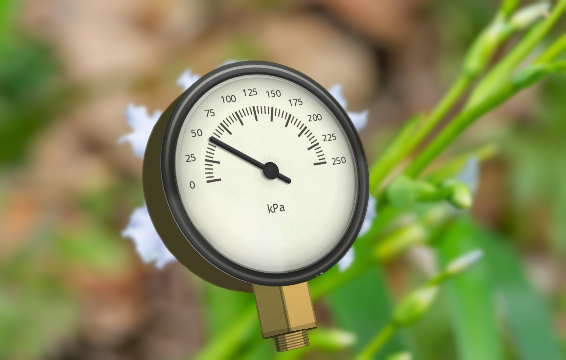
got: 50 kPa
